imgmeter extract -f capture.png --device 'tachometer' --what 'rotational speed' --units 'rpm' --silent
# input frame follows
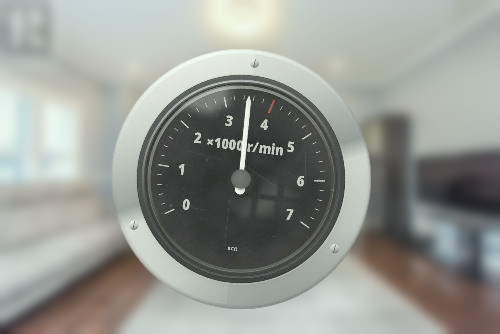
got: 3500 rpm
